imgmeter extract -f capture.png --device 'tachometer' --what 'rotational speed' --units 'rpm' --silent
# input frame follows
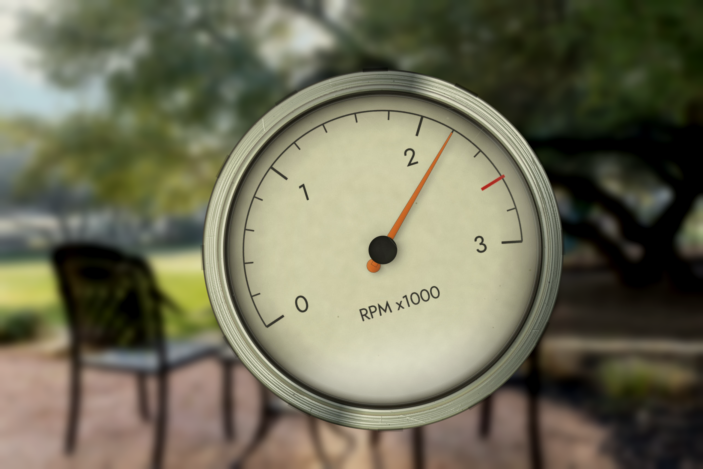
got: 2200 rpm
